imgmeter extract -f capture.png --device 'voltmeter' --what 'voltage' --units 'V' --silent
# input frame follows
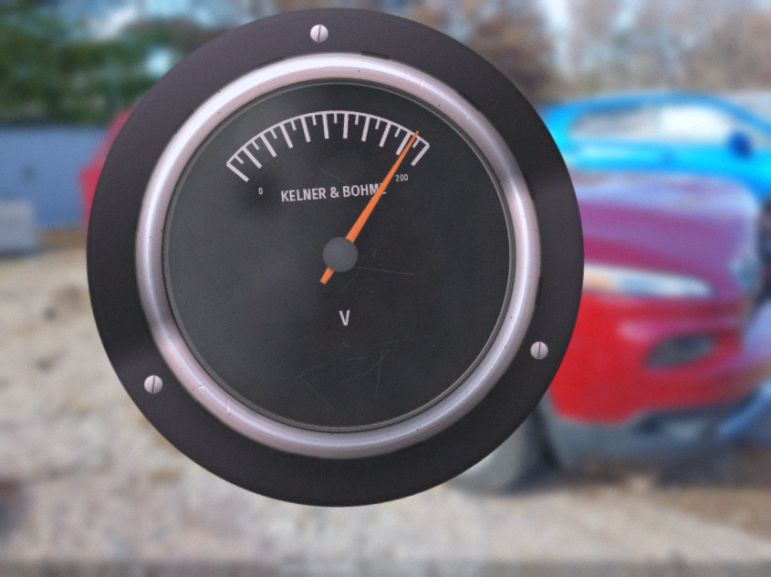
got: 185 V
